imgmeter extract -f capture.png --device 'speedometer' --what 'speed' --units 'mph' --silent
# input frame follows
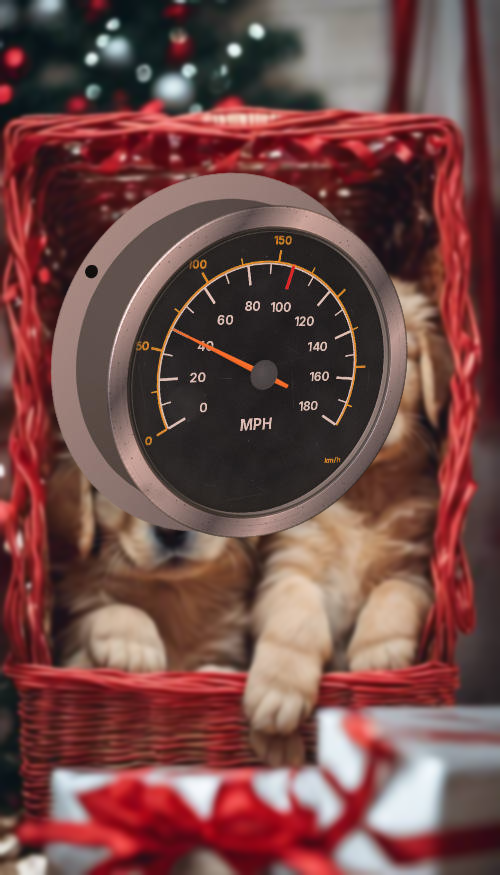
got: 40 mph
